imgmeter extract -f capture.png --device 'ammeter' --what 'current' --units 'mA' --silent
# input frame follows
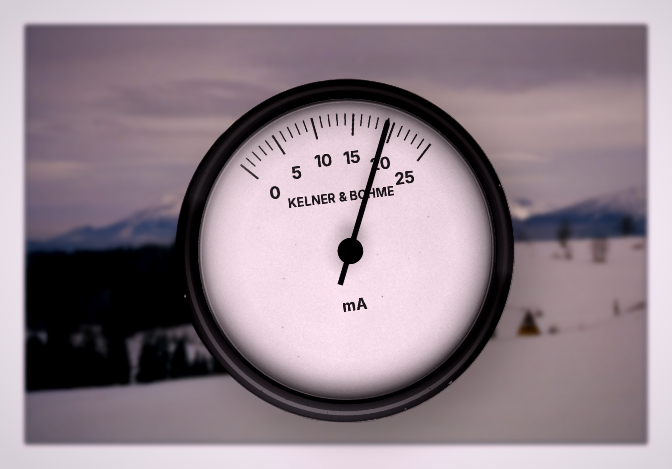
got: 19 mA
